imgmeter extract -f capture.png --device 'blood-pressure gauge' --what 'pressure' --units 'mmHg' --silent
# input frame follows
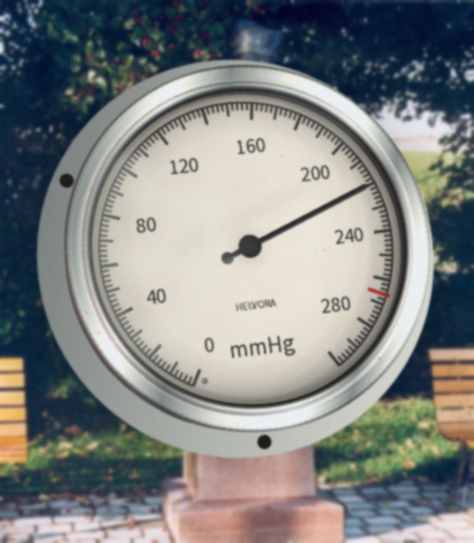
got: 220 mmHg
